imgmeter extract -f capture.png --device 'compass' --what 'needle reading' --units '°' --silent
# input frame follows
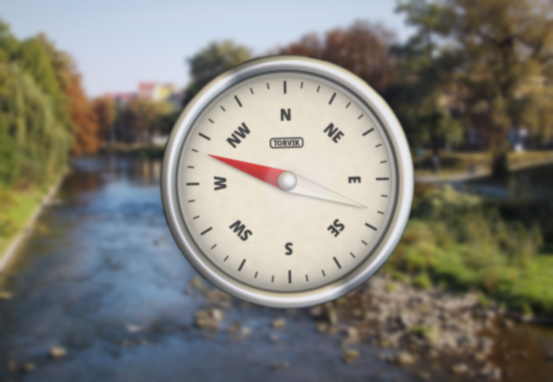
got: 290 °
